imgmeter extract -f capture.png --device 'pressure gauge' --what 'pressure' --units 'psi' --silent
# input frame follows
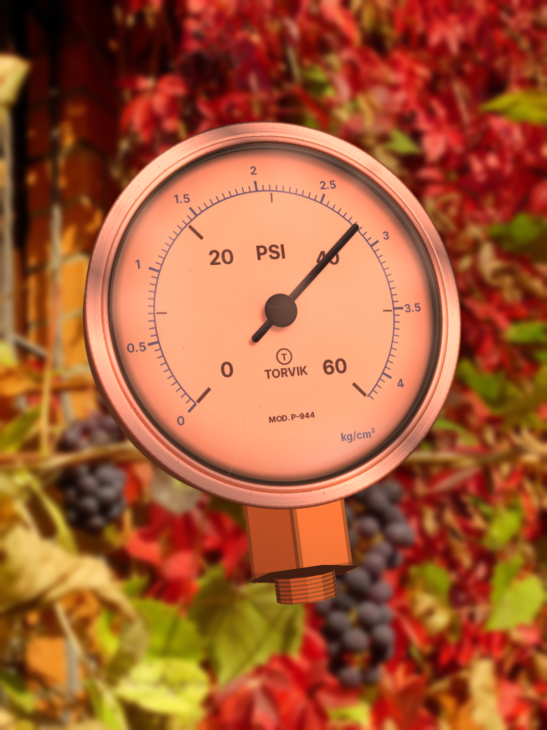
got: 40 psi
